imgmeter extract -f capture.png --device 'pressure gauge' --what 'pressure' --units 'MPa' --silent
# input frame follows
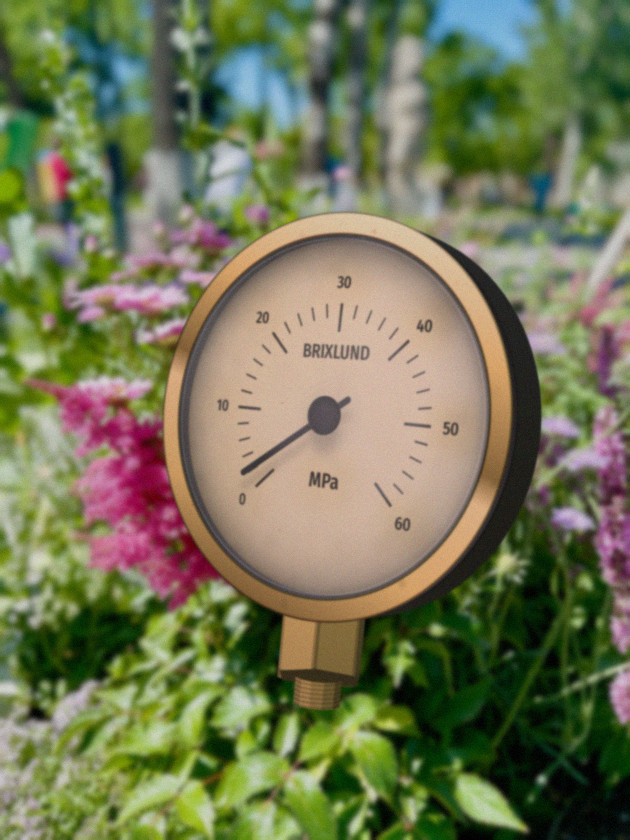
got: 2 MPa
